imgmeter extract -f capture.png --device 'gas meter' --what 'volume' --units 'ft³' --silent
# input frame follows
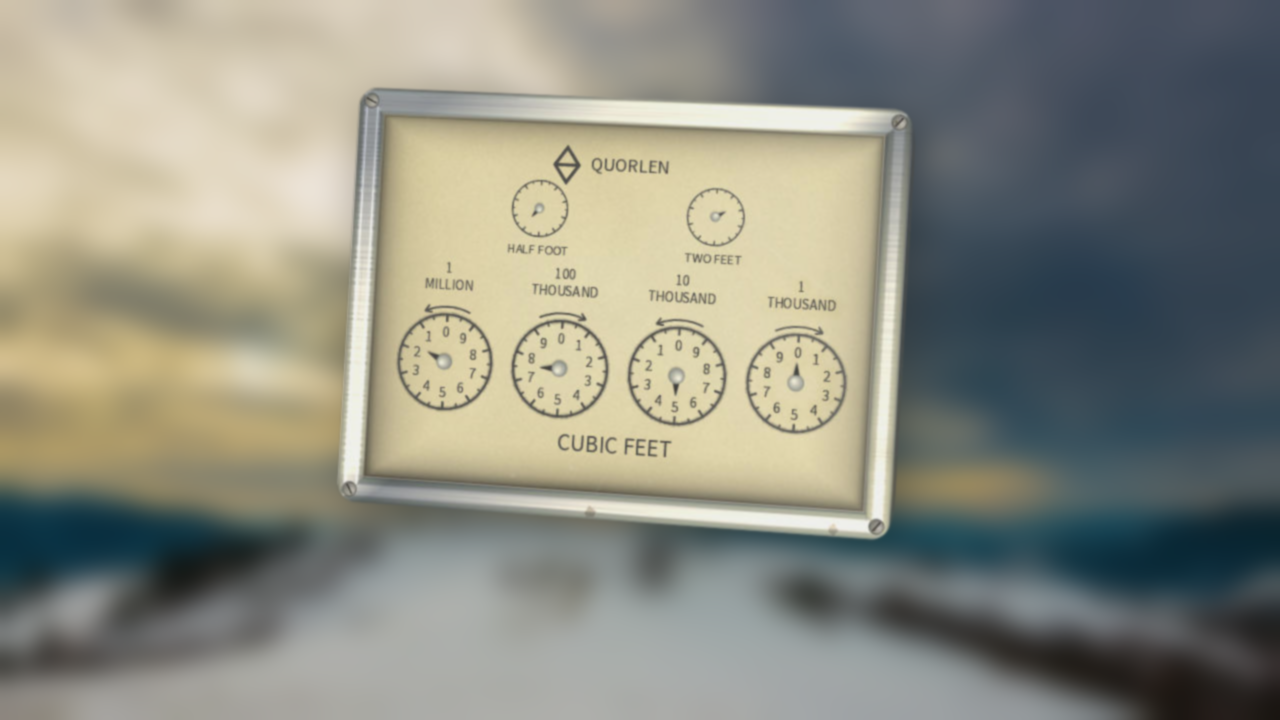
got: 175000 ft³
